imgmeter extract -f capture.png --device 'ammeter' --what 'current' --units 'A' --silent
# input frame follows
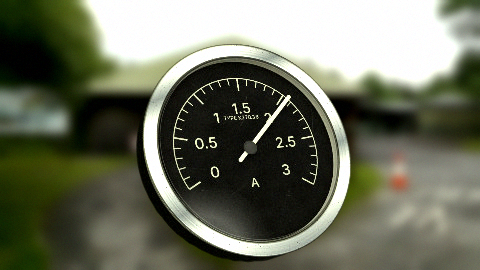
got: 2.05 A
